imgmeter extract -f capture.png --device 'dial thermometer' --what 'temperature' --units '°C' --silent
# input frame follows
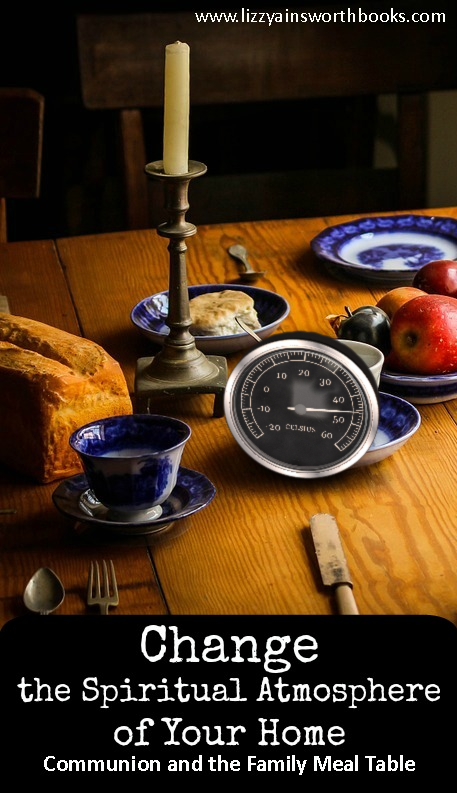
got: 45 °C
